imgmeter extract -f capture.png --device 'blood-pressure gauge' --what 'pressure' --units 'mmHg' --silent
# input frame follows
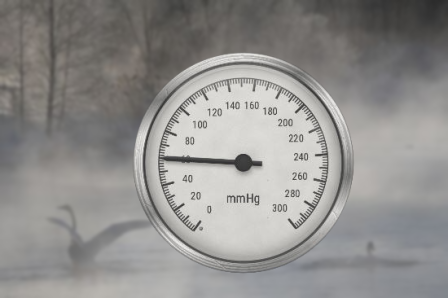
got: 60 mmHg
